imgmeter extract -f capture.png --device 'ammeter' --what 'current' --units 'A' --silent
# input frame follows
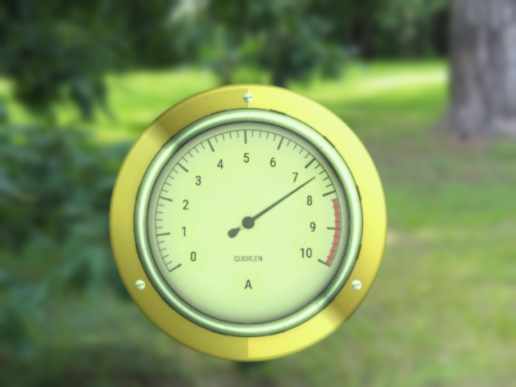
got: 7.4 A
